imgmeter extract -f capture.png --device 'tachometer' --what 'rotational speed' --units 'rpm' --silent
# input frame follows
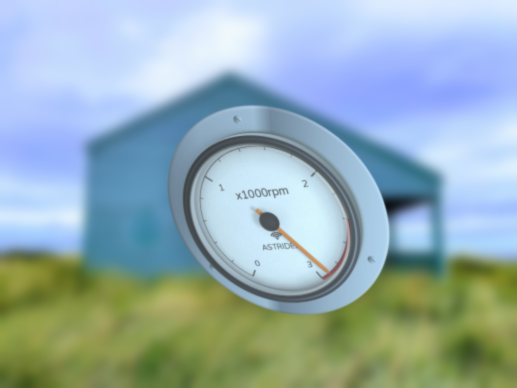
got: 2900 rpm
